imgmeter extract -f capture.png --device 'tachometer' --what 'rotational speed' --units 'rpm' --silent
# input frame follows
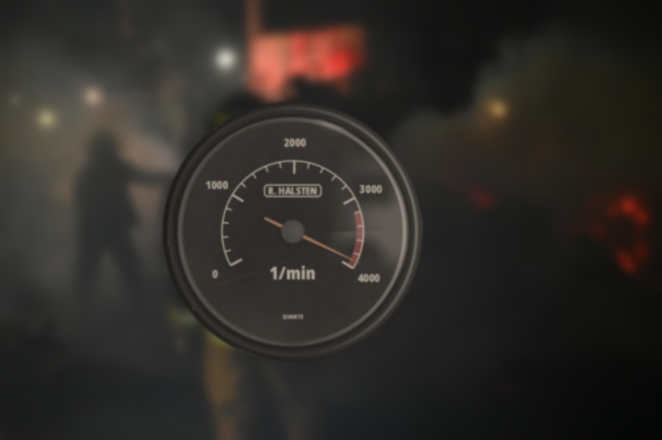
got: 3900 rpm
